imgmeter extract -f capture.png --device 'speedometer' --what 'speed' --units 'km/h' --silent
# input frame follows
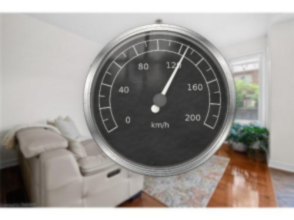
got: 125 km/h
